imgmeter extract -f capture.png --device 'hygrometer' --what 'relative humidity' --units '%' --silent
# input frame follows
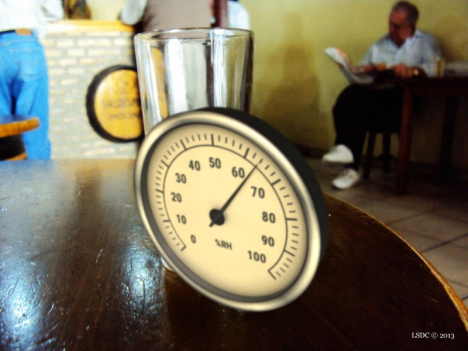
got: 64 %
